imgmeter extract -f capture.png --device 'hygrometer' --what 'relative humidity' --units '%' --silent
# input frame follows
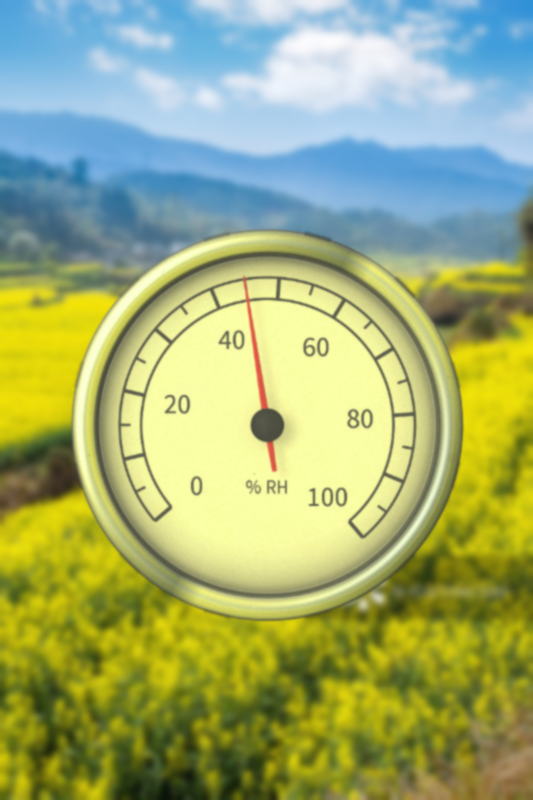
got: 45 %
